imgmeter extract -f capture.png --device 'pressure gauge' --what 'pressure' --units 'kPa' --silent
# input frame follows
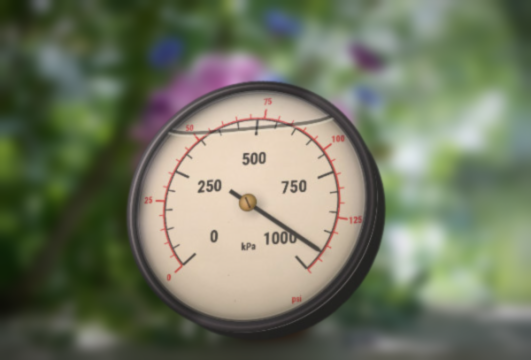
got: 950 kPa
